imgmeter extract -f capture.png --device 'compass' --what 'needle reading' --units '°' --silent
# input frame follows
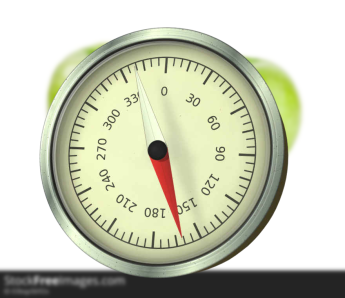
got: 160 °
